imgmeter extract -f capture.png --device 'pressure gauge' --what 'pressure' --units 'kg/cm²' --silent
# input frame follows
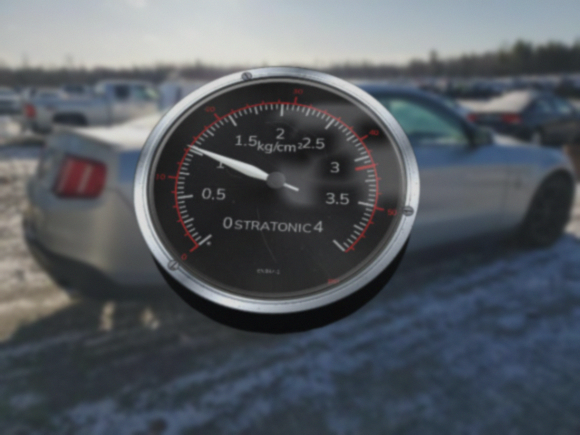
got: 1 kg/cm²
